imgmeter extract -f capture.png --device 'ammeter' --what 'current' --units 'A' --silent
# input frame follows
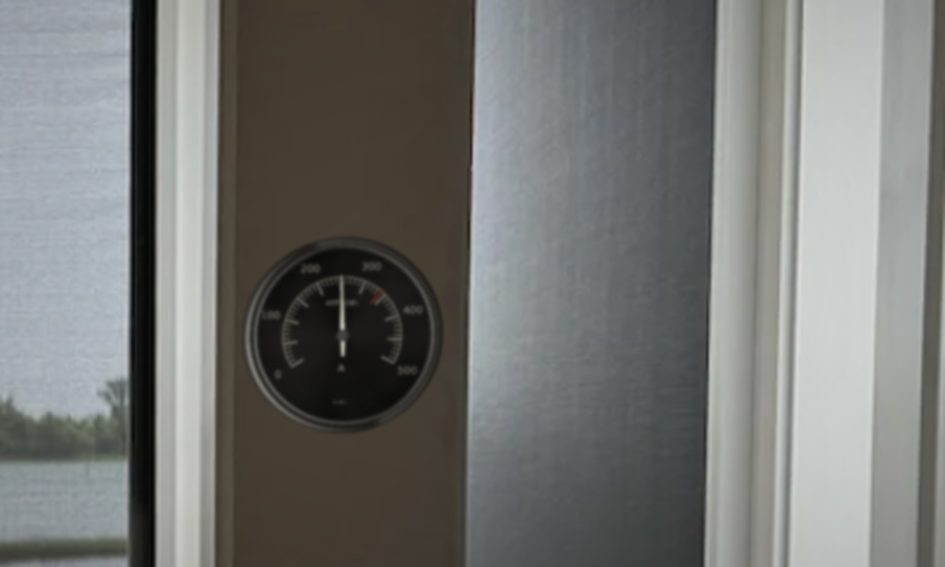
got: 250 A
